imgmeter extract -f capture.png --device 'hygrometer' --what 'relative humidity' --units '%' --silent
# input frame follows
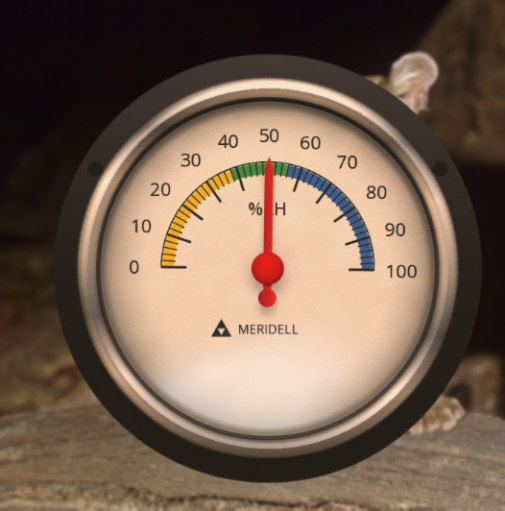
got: 50 %
